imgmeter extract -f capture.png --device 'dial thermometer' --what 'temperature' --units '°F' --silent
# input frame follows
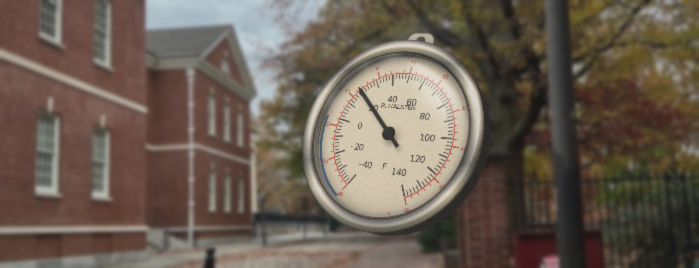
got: 20 °F
